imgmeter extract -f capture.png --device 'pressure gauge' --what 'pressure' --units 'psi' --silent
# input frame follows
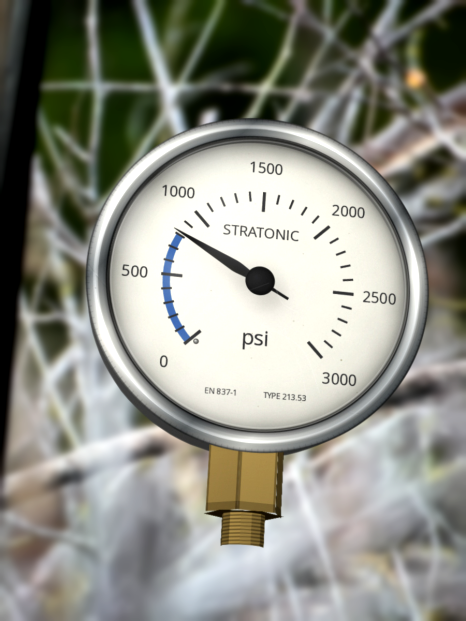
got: 800 psi
